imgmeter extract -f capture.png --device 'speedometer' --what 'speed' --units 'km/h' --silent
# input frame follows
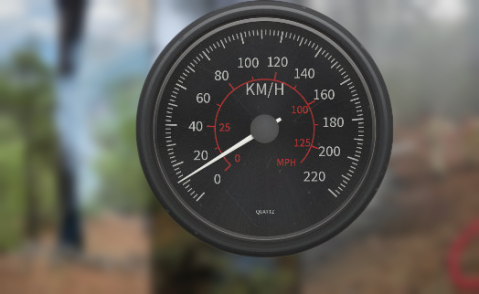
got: 12 km/h
